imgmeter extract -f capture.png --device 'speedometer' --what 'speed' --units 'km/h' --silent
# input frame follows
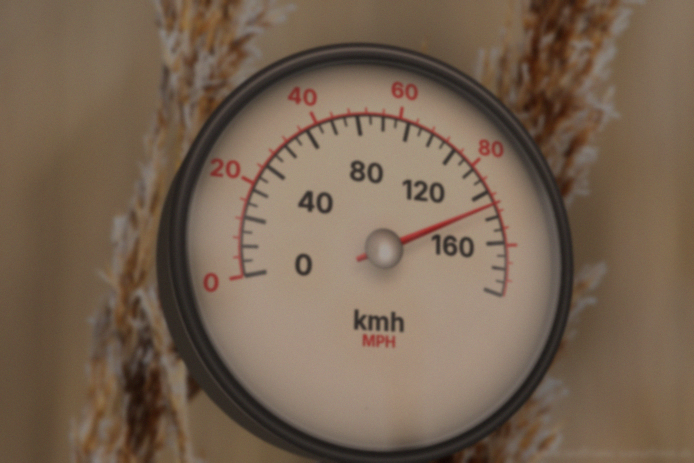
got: 145 km/h
